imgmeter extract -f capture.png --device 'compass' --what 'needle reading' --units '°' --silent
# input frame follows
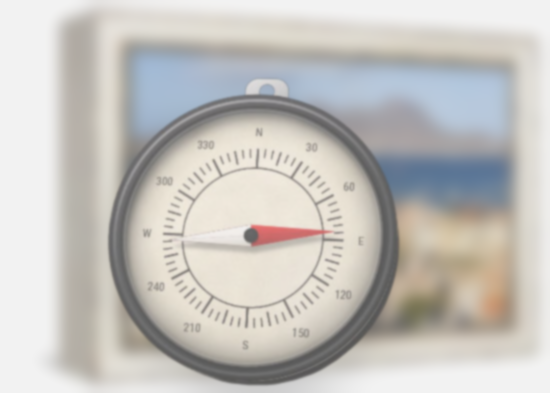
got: 85 °
